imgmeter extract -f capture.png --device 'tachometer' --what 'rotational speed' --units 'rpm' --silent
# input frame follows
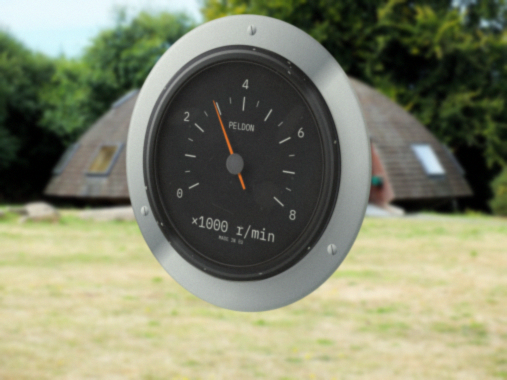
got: 3000 rpm
